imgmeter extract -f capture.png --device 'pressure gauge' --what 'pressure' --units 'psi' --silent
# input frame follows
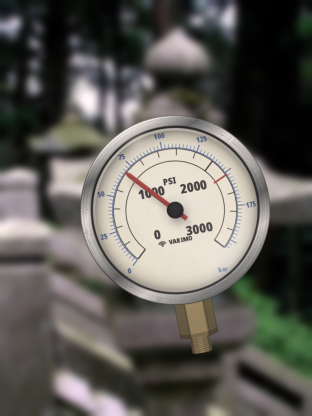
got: 1000 psi
